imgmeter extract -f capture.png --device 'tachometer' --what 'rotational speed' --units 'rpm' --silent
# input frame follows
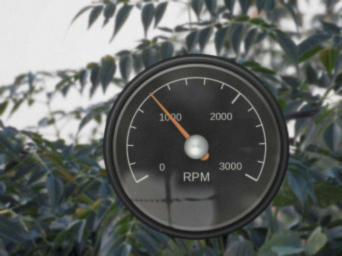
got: 1000 rpm
